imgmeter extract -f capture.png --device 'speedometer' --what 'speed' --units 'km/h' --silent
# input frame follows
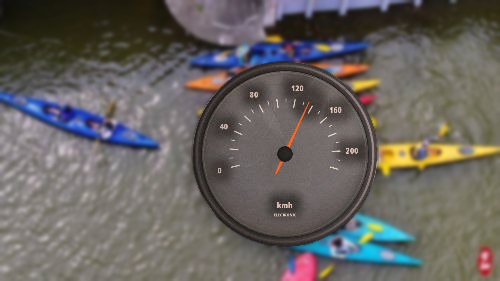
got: 135 km/h
